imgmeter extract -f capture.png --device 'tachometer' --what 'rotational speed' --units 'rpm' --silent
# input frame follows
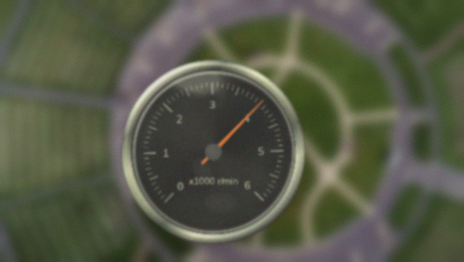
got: 4000 rpm
